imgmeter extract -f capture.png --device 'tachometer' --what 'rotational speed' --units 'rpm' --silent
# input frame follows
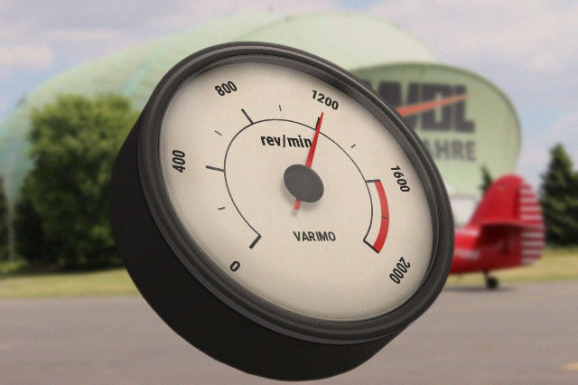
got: 1200 rpm
